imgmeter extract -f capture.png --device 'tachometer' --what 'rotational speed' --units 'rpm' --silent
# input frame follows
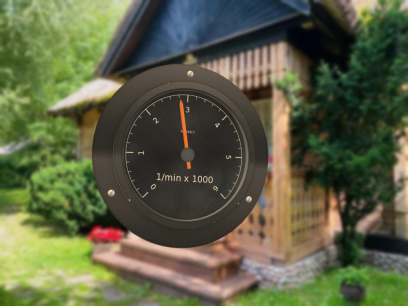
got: 2800 rpm
